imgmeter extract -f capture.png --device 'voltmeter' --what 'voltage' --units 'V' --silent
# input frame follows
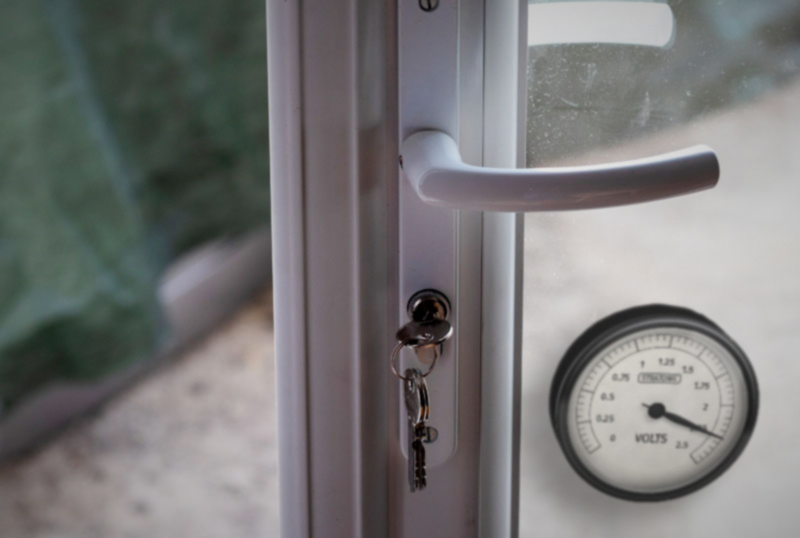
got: 2.25 V
